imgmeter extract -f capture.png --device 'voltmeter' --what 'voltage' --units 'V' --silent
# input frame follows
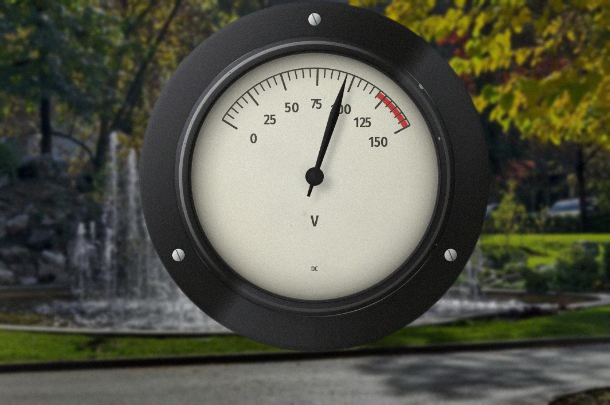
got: 95 V
